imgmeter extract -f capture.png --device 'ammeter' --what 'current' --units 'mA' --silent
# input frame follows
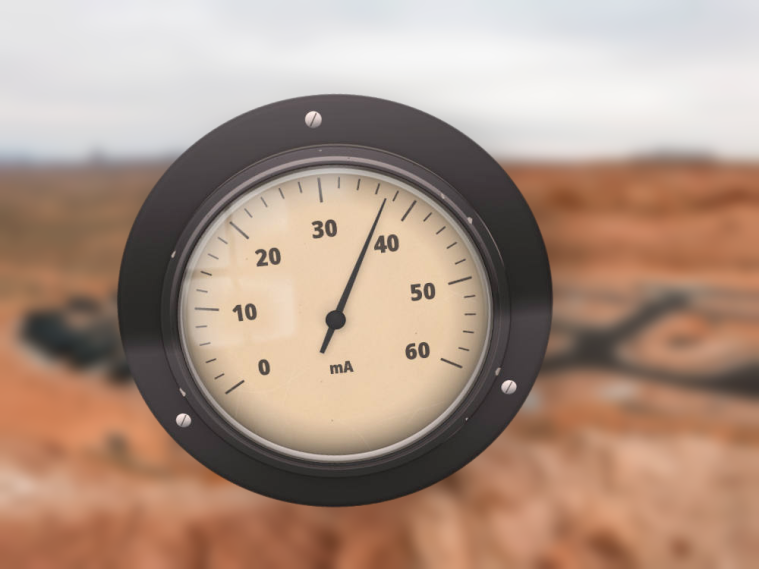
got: 37 mA
